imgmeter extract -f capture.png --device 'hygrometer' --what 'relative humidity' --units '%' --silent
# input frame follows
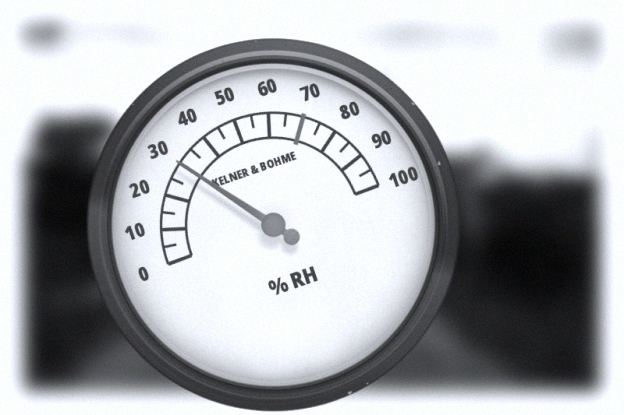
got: 30 %
